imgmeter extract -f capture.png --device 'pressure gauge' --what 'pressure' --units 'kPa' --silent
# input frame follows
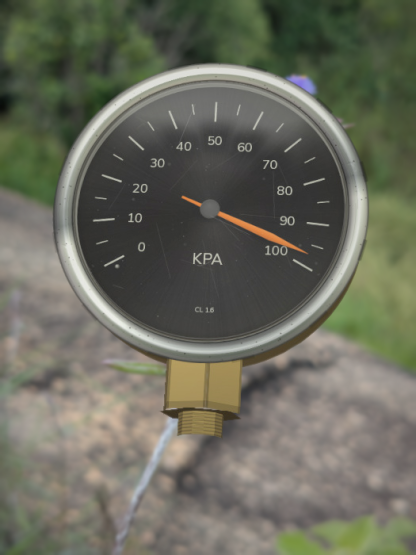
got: 97.5 kPa
